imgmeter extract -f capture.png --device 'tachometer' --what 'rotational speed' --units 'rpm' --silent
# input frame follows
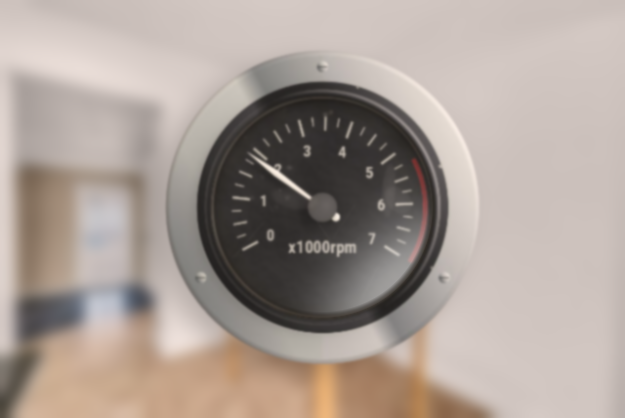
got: 1875 rpm
